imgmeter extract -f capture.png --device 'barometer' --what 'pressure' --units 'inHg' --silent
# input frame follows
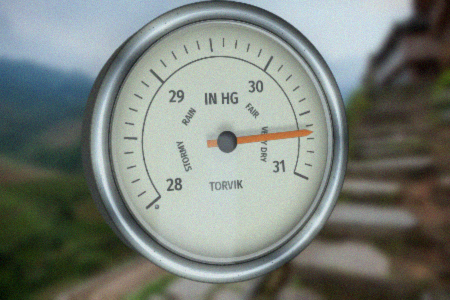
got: 30.65 inHg
